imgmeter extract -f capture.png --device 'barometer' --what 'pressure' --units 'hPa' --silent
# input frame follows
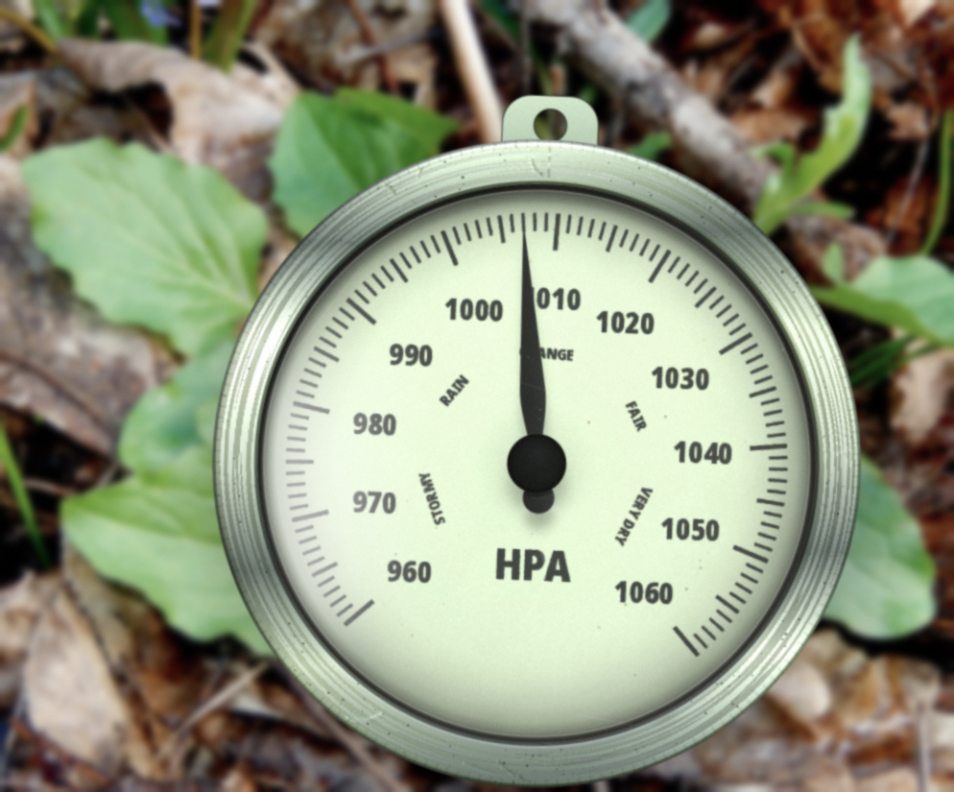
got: 1007 hPa
